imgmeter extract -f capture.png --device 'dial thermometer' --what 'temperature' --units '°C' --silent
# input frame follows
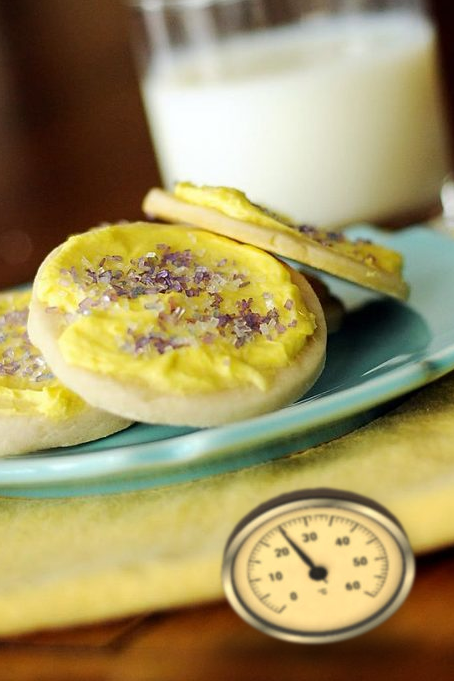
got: 25 °C
